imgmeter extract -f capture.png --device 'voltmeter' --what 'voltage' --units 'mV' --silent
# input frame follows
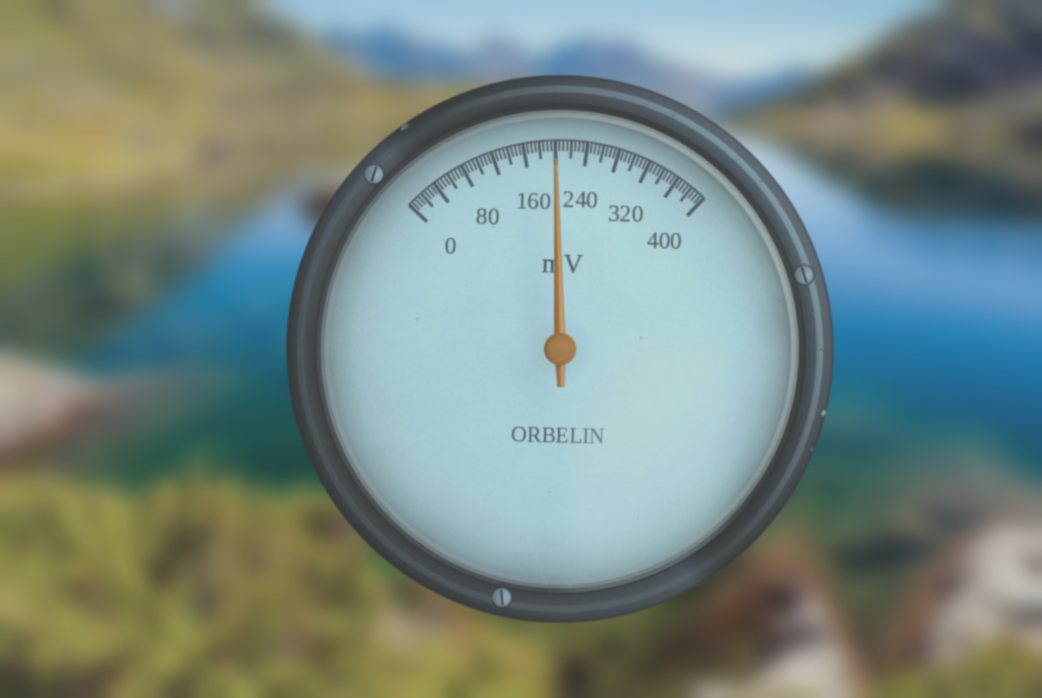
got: 200 mV
